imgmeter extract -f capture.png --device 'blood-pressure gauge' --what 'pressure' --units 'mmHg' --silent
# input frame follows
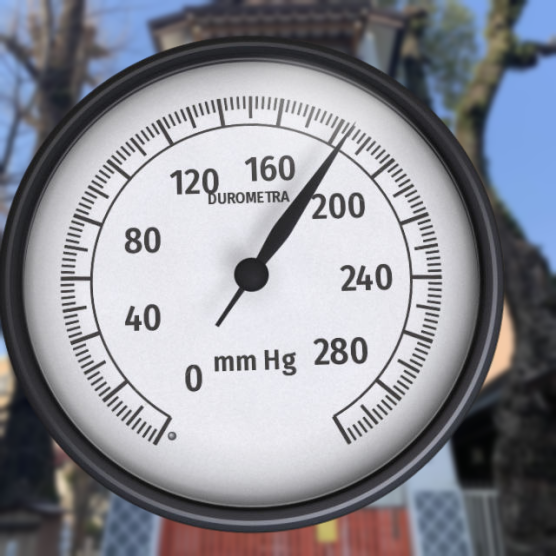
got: 184 mmHg
